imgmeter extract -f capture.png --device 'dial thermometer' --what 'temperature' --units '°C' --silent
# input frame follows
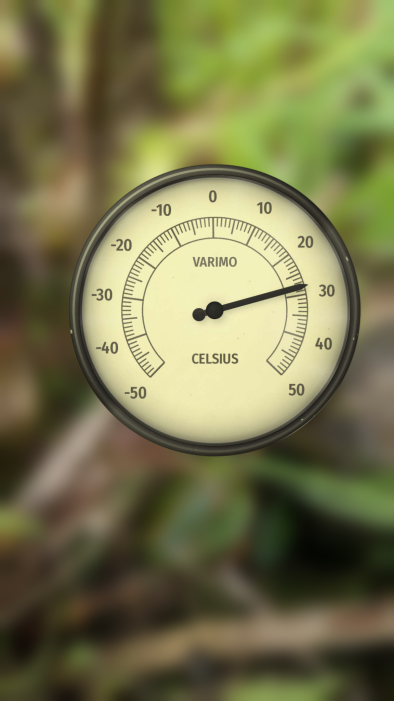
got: 28 °C
